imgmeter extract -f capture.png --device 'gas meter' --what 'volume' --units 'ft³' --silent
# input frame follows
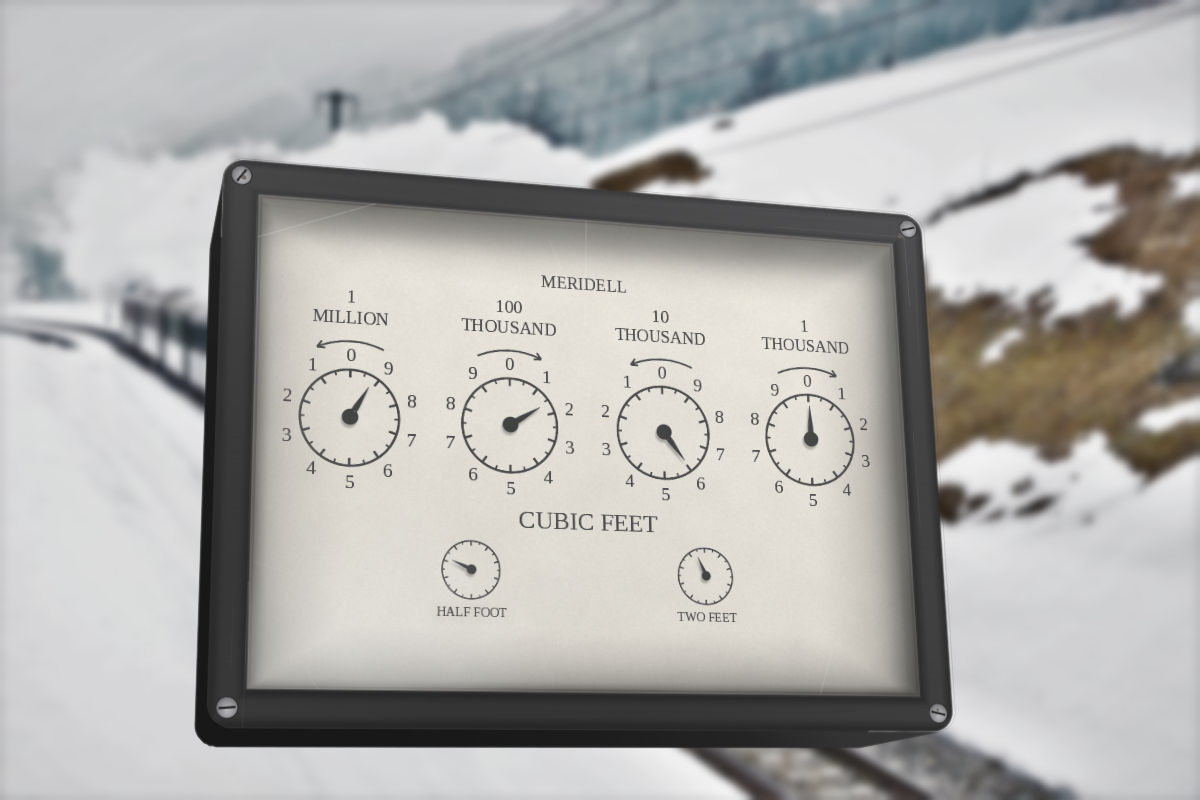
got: 916000 ft³
